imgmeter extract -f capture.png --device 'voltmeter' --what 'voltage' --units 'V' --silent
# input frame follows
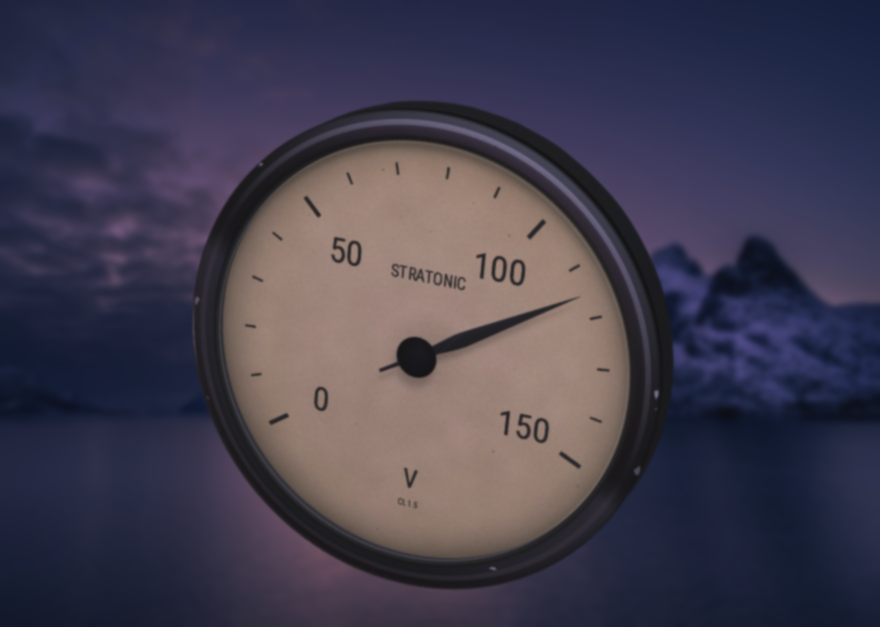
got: 115 V
